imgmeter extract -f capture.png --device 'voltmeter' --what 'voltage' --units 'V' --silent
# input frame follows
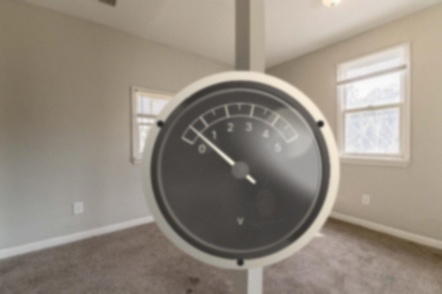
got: 0.5 V
